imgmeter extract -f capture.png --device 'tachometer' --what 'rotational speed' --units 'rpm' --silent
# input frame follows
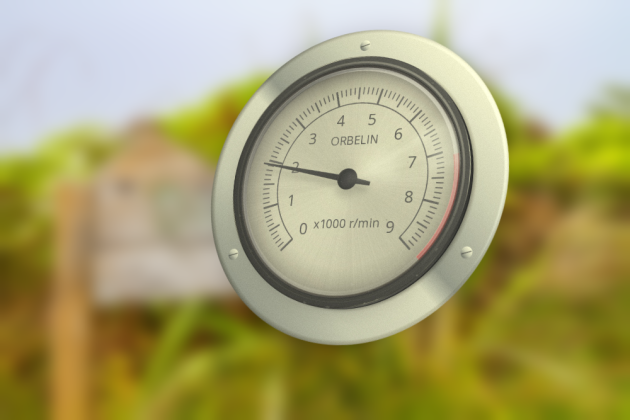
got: 1900 rpm
